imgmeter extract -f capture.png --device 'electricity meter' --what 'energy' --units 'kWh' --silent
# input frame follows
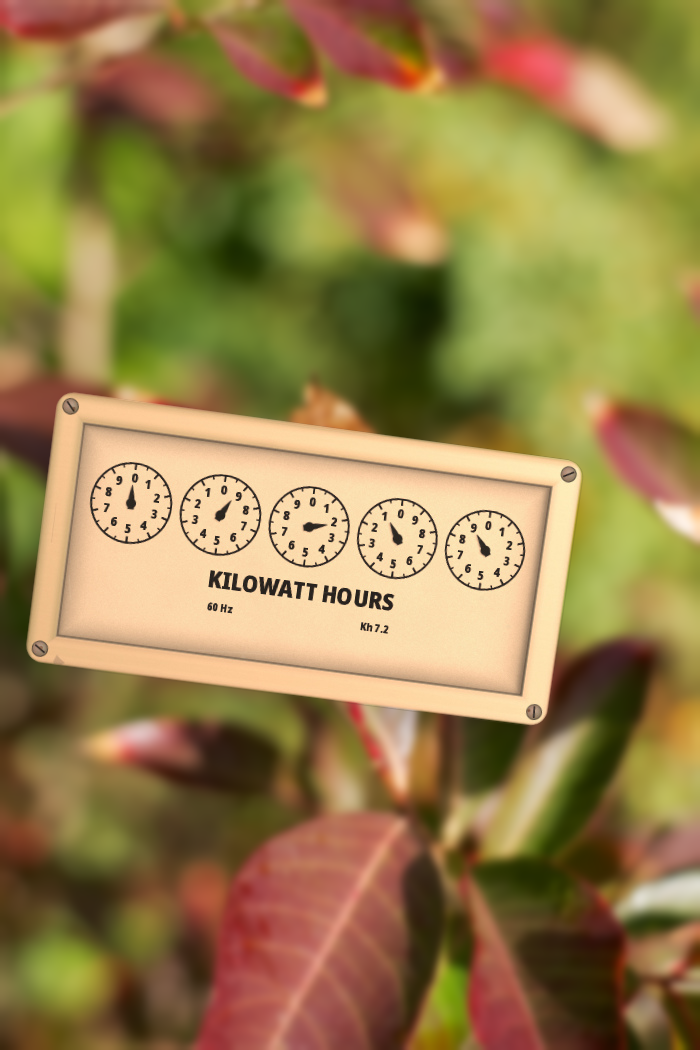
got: 99209 kWh
